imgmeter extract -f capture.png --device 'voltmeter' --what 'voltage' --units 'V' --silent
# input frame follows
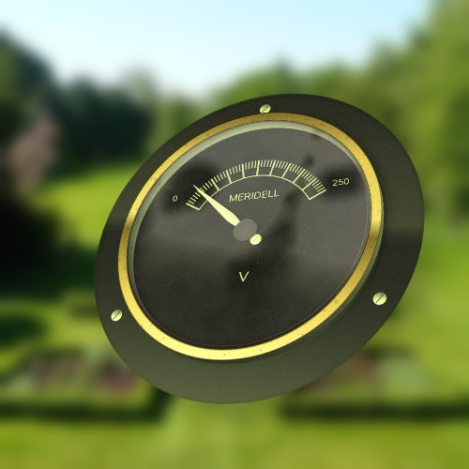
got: 25 V
